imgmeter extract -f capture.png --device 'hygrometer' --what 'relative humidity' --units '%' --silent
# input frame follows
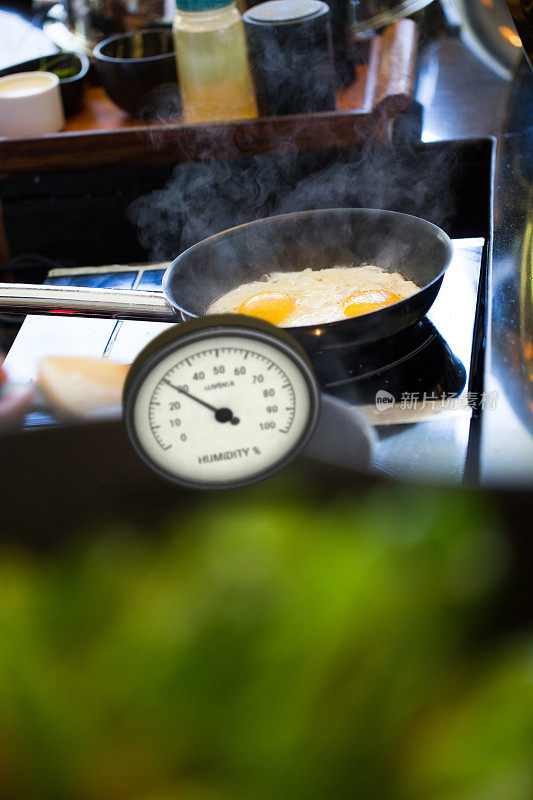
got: 30 %
